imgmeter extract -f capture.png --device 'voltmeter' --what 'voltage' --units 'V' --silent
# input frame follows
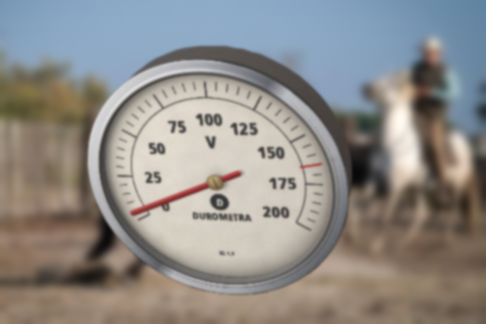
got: 5 V
